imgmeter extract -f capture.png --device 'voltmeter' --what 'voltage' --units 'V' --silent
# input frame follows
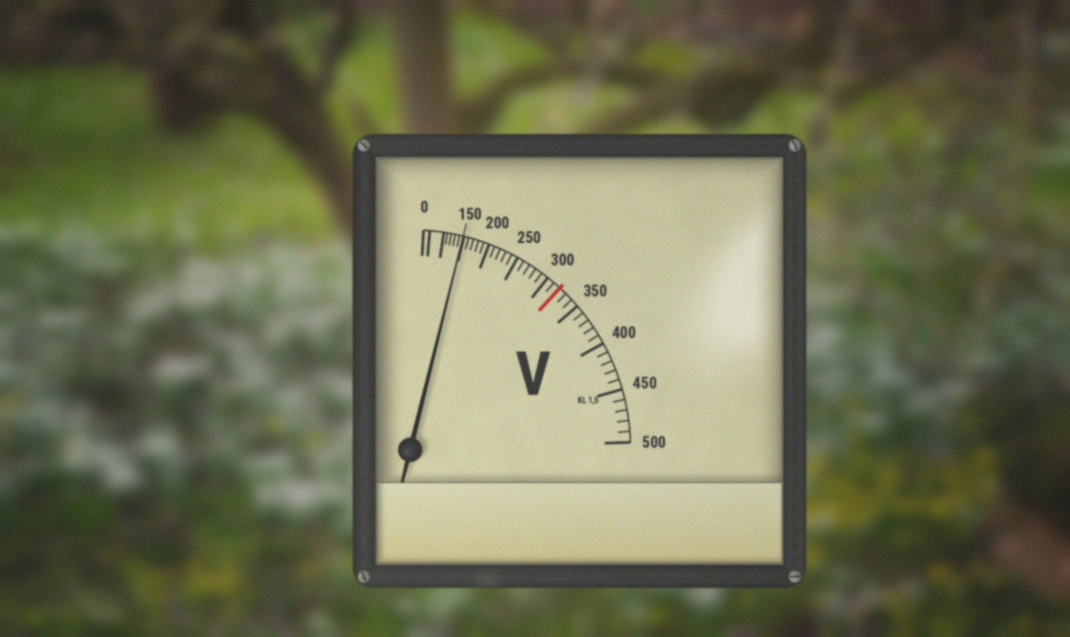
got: 150 V
